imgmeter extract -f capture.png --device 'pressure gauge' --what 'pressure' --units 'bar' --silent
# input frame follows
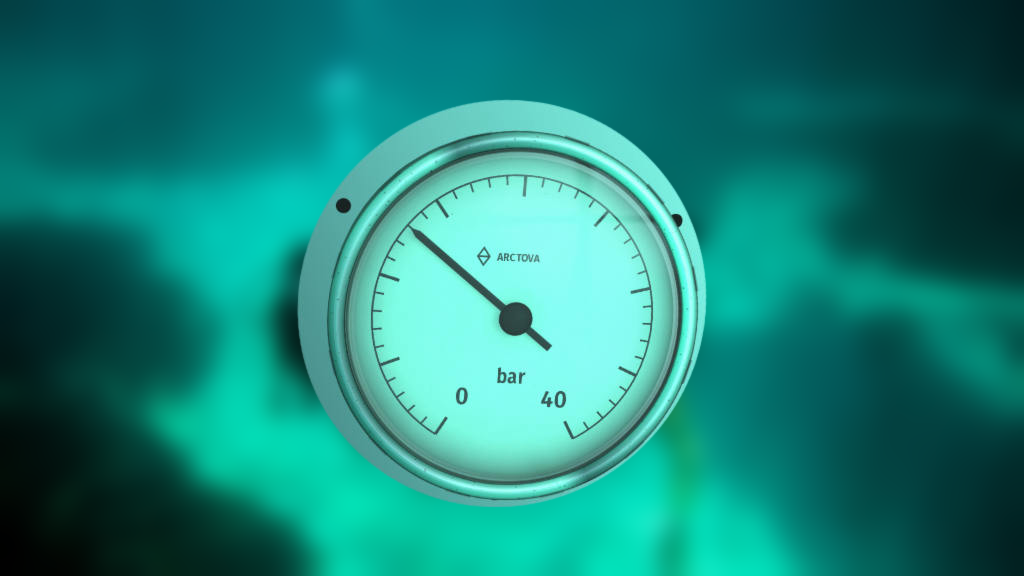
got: 13 bar
